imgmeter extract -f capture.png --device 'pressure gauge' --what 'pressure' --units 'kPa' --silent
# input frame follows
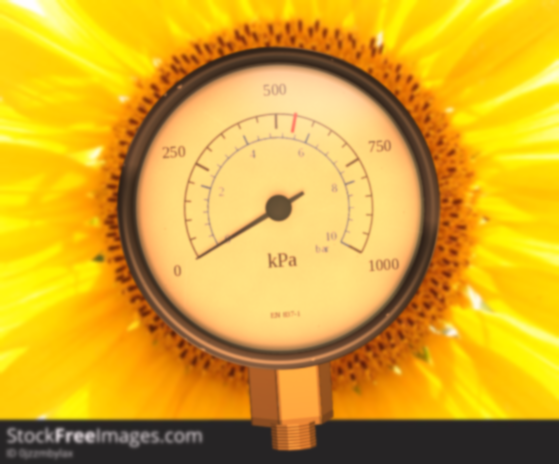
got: 0 kPa
